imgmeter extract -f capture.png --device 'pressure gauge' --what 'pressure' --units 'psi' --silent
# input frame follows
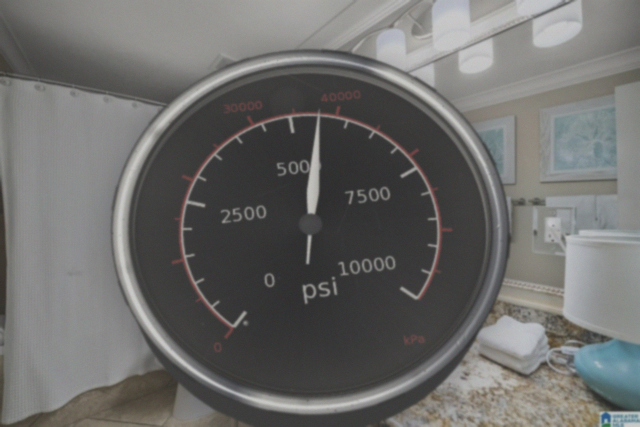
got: 5500 psi
